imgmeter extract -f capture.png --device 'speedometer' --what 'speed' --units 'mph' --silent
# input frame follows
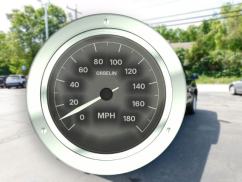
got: 10 mph
